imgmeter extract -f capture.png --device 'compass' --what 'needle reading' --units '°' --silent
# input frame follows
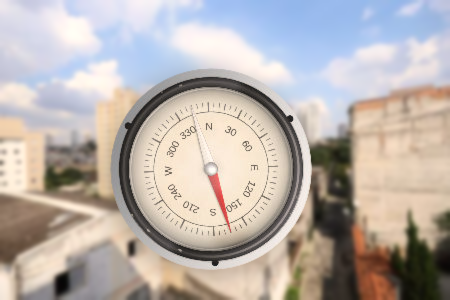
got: 165 °
